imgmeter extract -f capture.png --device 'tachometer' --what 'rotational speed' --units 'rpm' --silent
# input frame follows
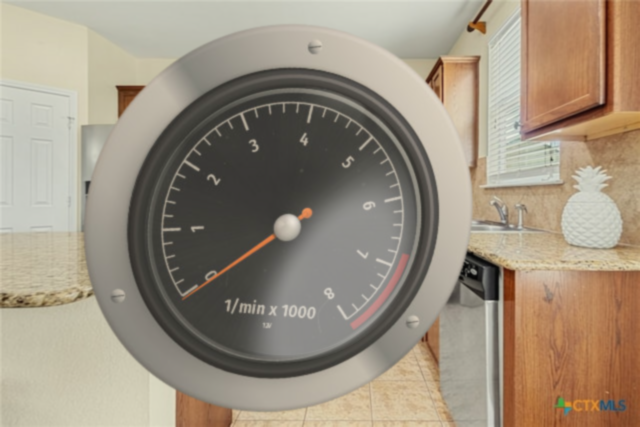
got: 0 rpm
